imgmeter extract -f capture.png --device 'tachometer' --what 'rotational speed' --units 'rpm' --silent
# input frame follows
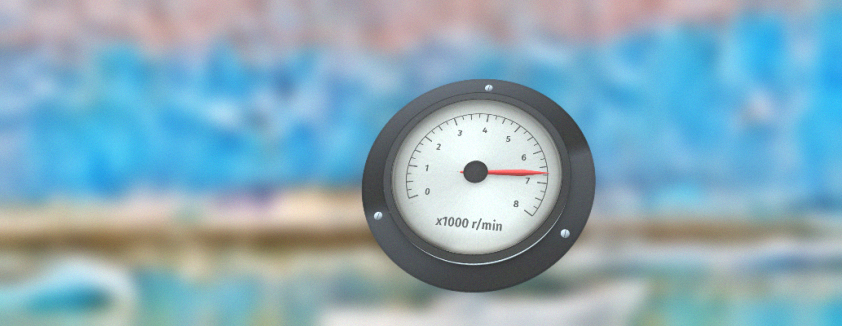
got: 6750 rpm
